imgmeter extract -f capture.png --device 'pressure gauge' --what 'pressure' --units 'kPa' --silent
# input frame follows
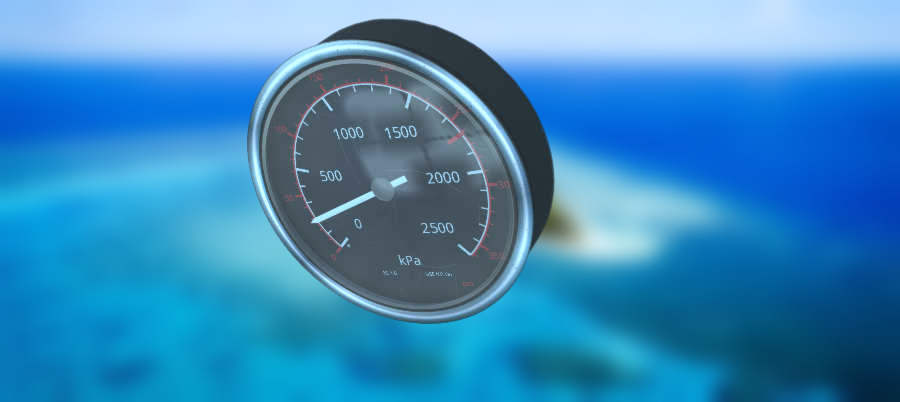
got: 200 kPa
